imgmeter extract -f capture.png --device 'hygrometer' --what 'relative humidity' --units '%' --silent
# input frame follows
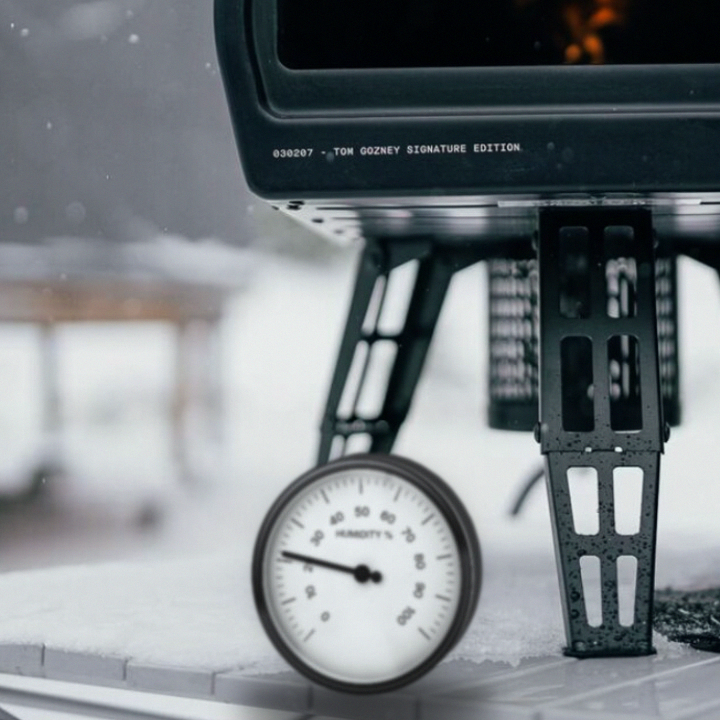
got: 22 %
